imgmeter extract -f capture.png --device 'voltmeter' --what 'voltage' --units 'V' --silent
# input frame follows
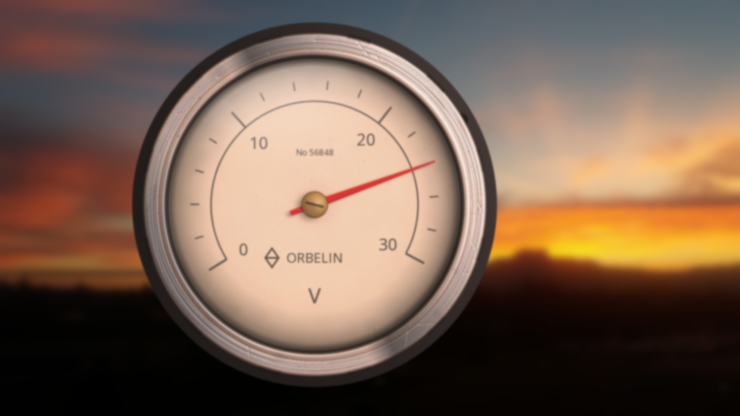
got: 24 V
